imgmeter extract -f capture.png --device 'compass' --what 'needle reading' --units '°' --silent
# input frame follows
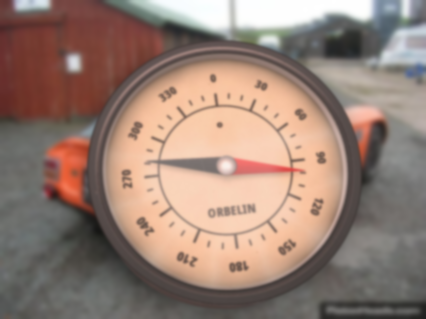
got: 100 °
